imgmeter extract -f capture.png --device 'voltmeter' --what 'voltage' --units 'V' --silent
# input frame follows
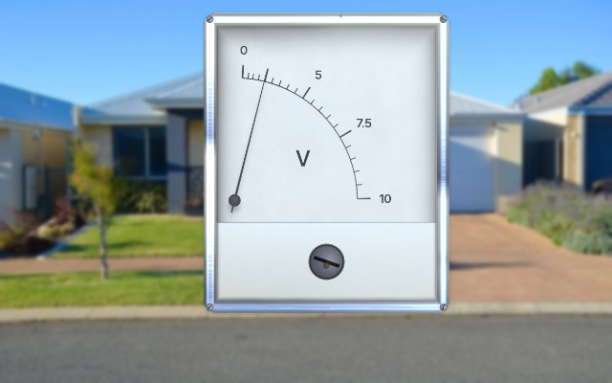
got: 2.5 V
